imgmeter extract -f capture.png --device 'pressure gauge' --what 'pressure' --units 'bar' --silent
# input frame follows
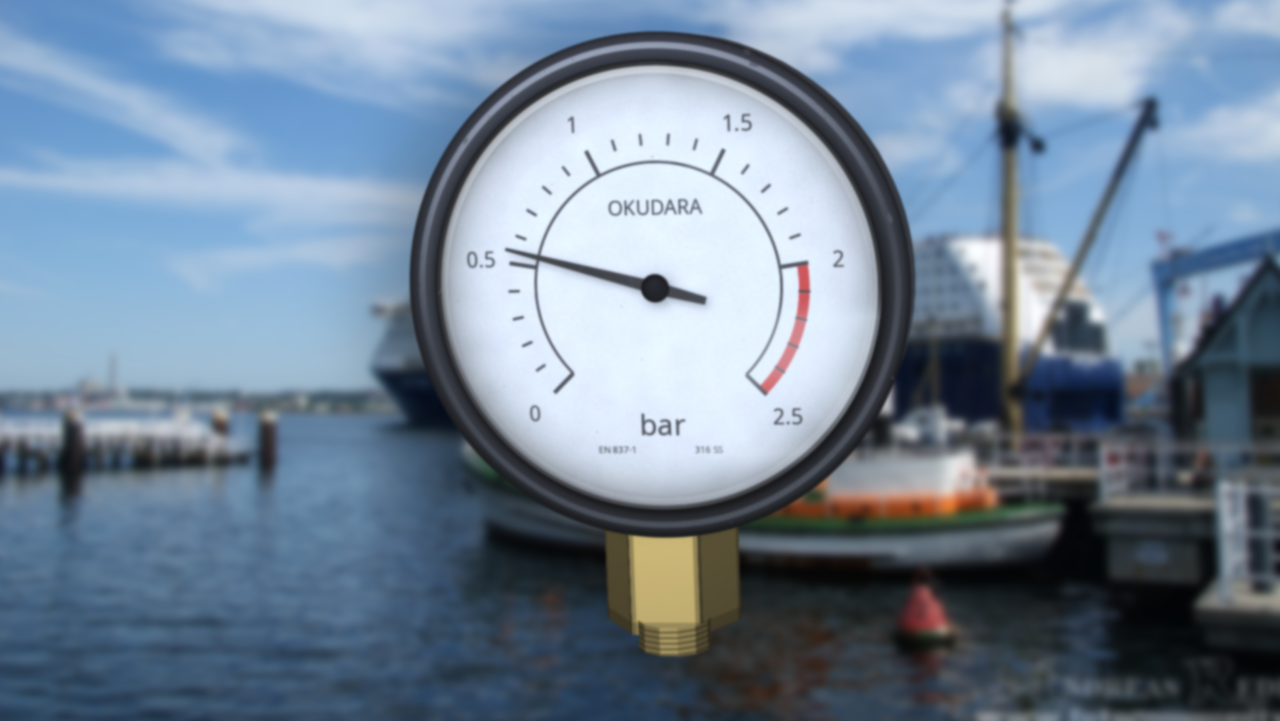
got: 0.55 bar
